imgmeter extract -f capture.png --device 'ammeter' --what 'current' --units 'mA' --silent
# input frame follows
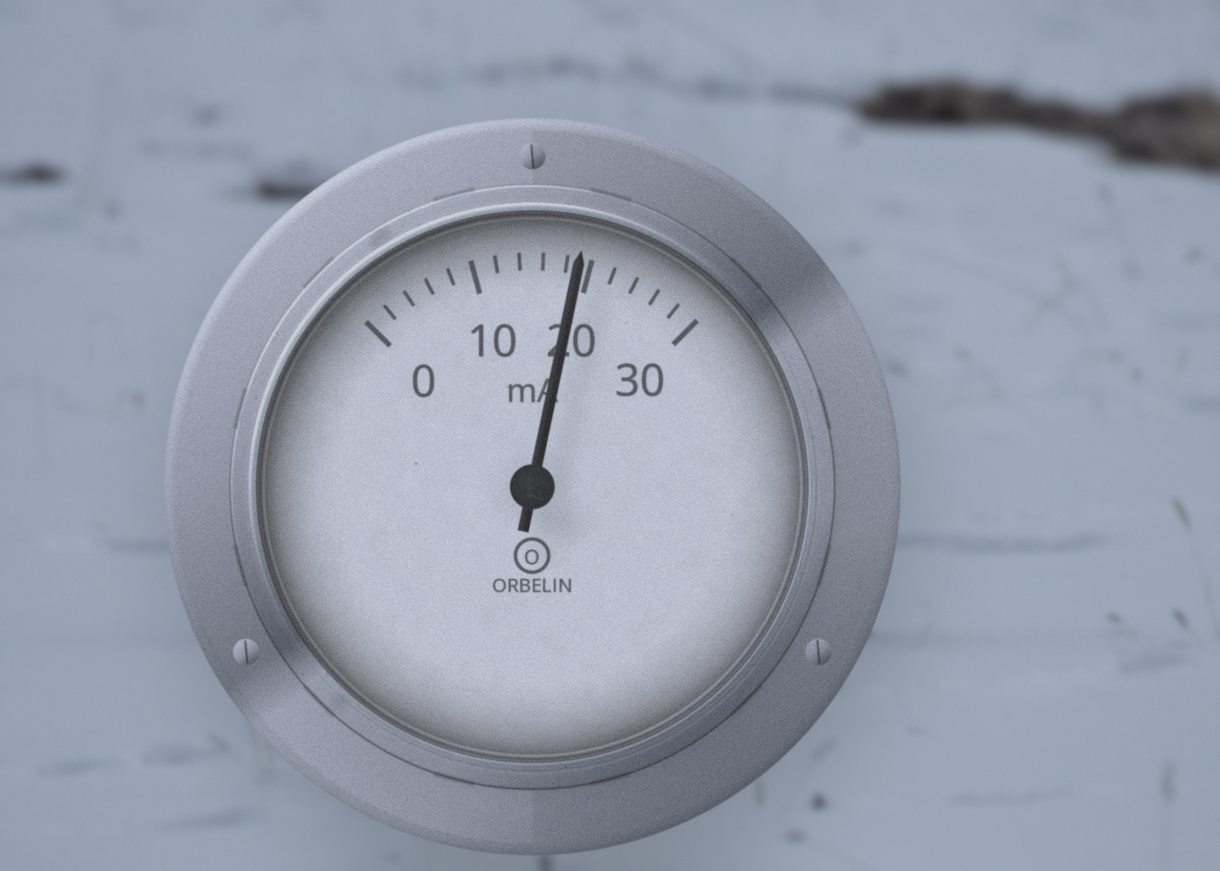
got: 19 mA
